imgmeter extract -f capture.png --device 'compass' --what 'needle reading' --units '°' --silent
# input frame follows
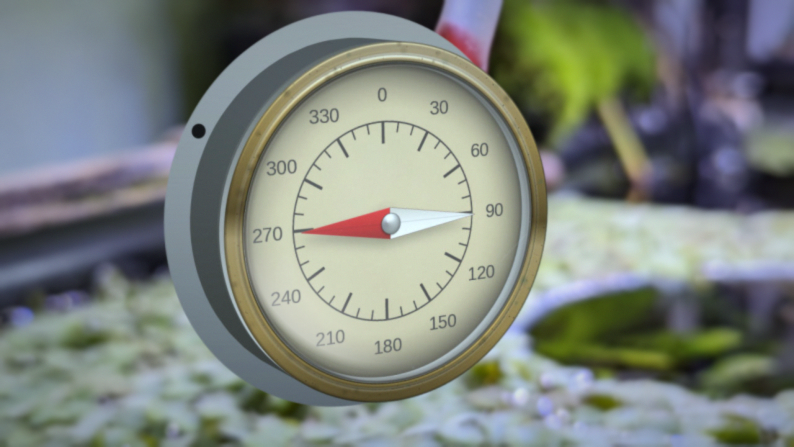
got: 270 °
